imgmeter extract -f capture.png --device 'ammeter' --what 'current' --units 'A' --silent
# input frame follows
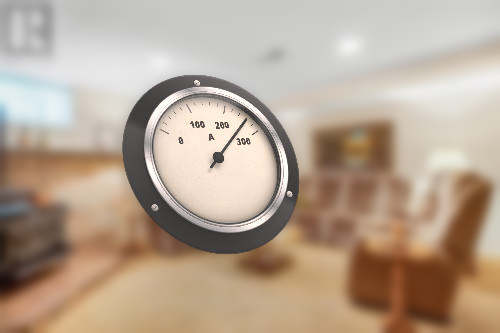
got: 260 A
